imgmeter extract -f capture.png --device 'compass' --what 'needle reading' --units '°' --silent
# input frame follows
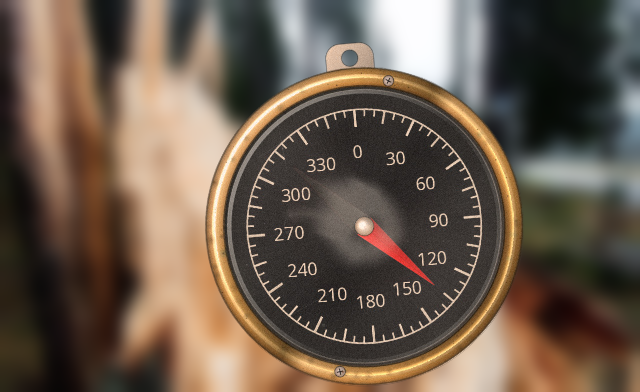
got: 135 °
